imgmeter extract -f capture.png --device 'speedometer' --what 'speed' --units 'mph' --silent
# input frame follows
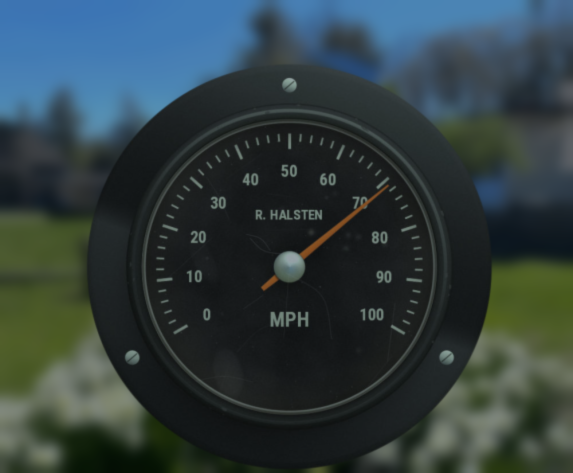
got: 71 mph
